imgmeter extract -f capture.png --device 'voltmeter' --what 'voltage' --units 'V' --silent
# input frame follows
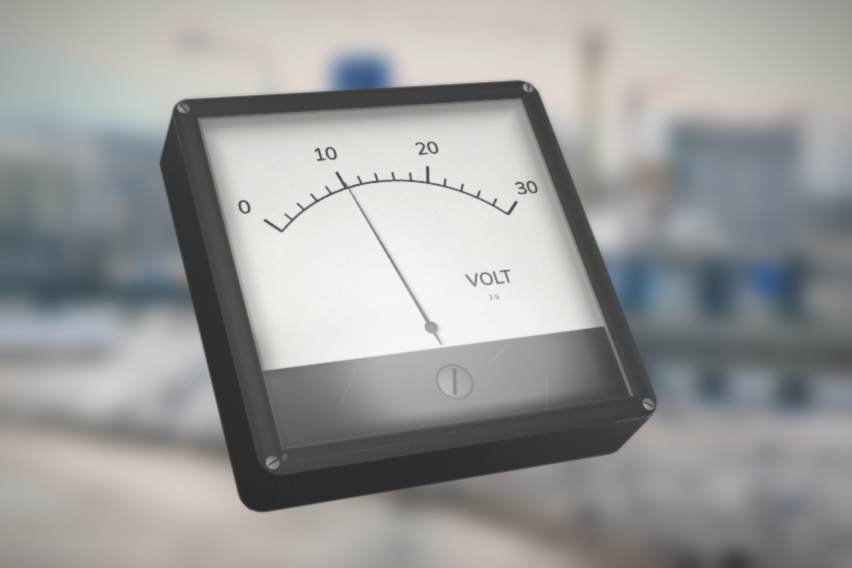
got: 10 V
